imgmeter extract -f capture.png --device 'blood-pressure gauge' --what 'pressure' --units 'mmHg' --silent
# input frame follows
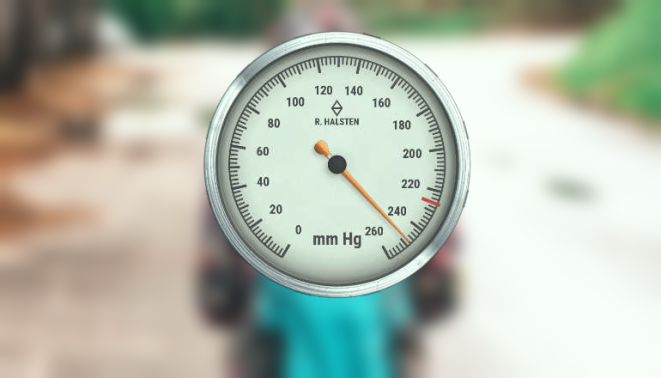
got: 248 mmHg
